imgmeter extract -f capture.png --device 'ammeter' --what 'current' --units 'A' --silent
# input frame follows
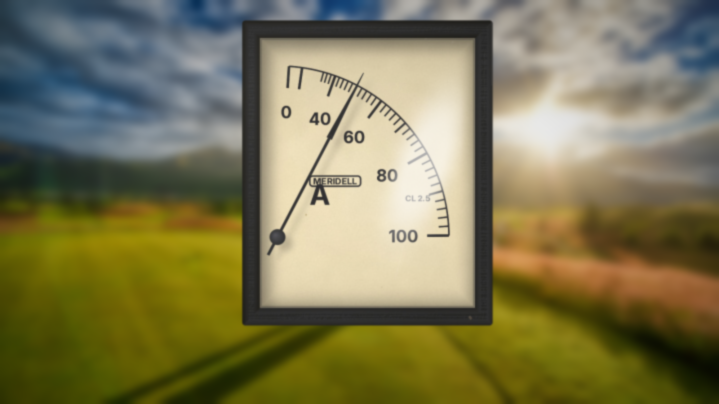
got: 50 A
